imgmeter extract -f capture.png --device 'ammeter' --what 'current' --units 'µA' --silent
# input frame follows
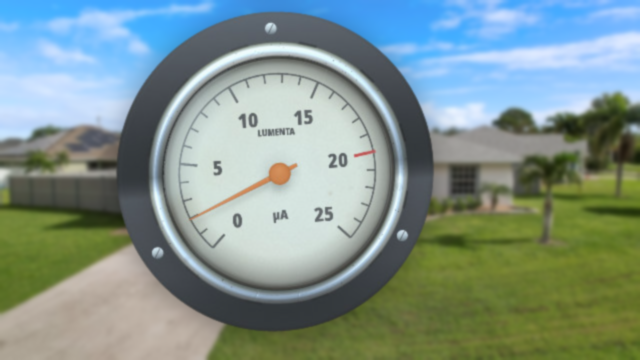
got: 2 µA
